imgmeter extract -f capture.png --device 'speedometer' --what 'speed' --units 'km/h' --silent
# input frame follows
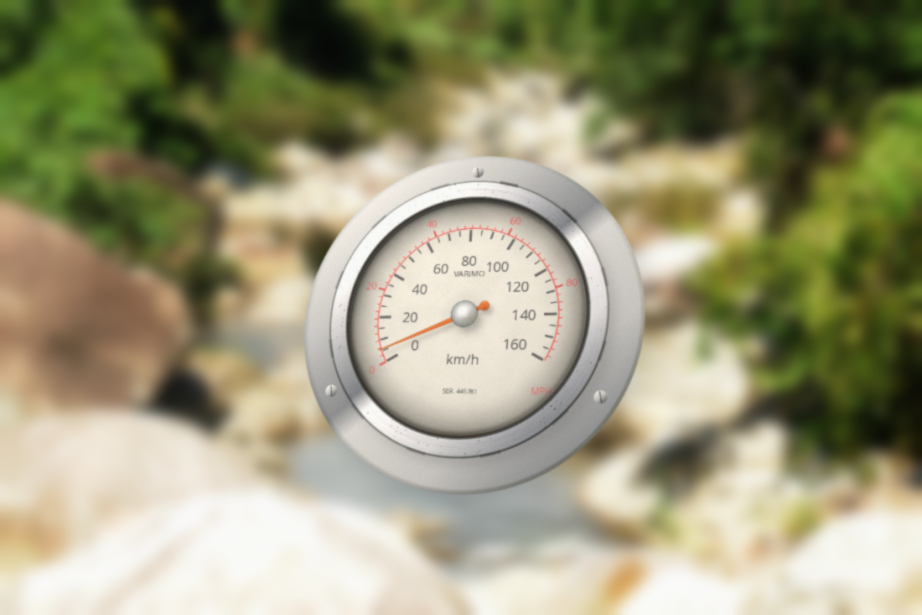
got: 5 km/h
